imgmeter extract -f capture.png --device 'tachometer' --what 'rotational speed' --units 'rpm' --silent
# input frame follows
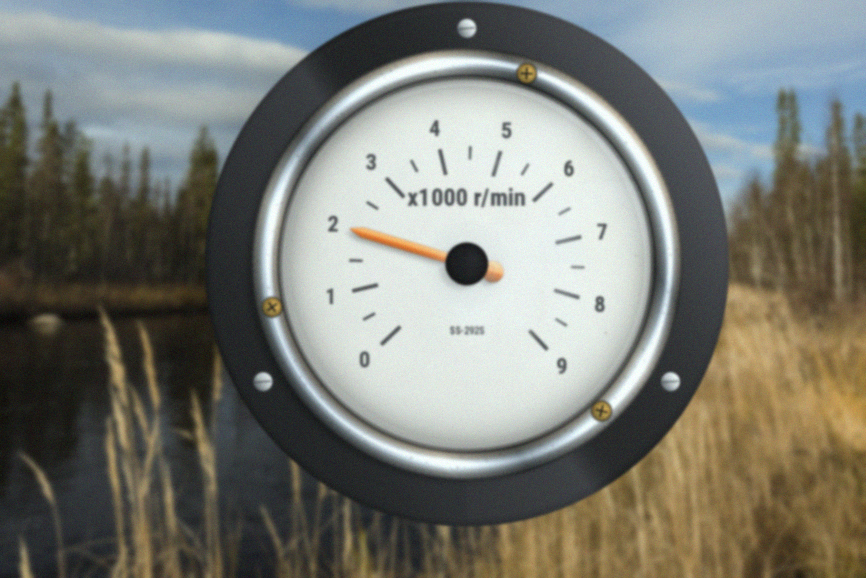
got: 2000 rpm
